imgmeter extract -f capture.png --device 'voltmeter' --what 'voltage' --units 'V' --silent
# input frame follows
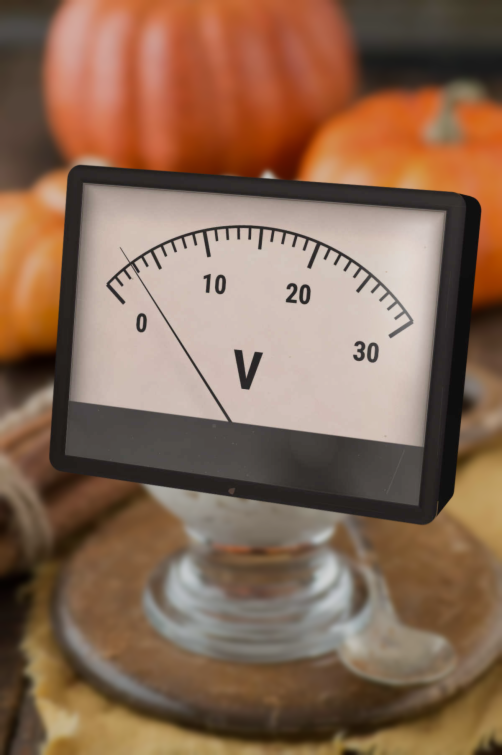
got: 3 V
